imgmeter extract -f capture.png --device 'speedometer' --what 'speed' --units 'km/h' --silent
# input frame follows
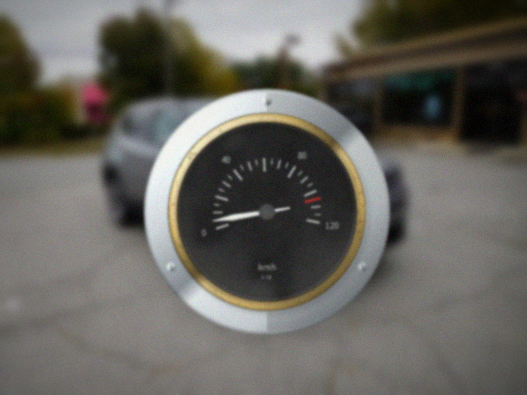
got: 5 km/h
